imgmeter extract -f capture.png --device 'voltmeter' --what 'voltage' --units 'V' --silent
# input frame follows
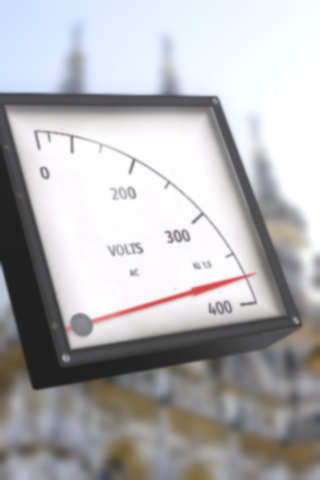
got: 375 V
